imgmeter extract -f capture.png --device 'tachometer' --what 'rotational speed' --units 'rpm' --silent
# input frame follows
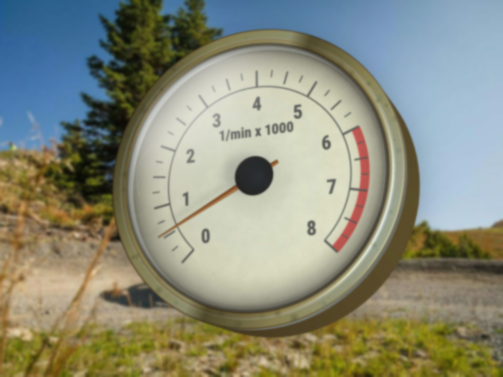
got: 500 rpm
